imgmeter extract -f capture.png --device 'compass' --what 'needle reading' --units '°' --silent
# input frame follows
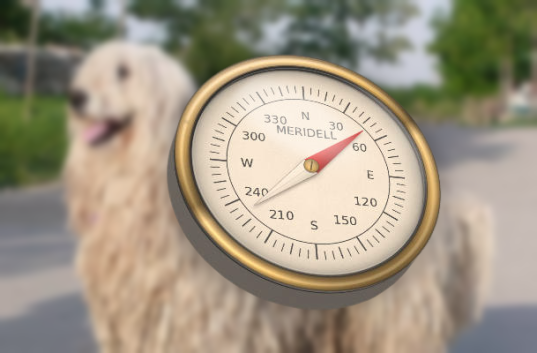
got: 50 °
